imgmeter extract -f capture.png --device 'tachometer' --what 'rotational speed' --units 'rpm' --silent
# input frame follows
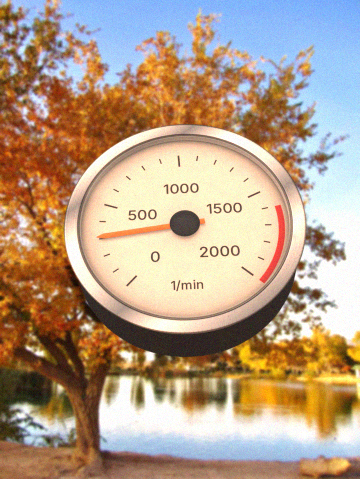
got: 300 rpm
